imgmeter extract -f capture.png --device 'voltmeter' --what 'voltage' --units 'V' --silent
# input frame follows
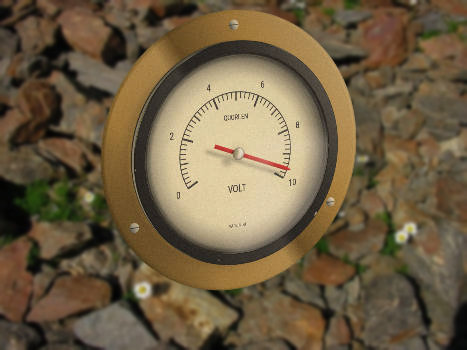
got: 9.6 V
